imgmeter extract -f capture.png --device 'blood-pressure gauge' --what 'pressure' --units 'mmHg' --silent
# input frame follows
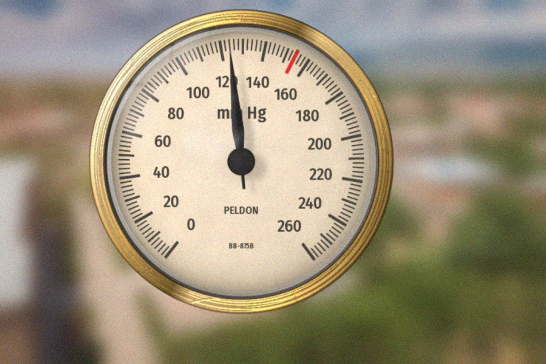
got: 124 mmHg
